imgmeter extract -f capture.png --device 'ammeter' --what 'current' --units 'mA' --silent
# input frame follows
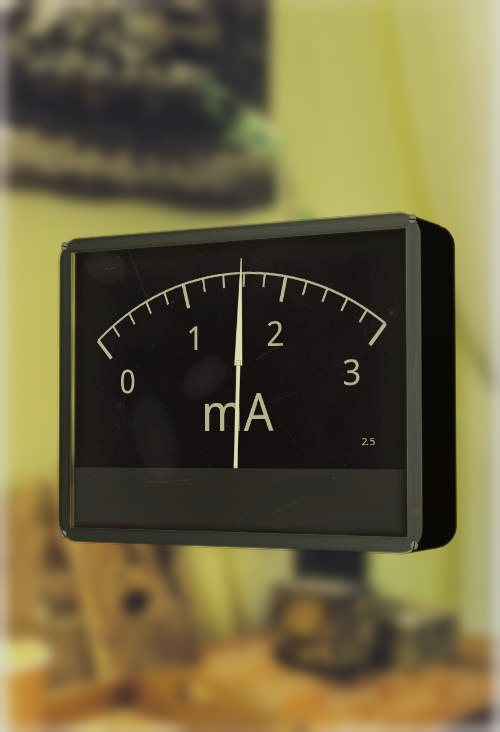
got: 1.6 mA
